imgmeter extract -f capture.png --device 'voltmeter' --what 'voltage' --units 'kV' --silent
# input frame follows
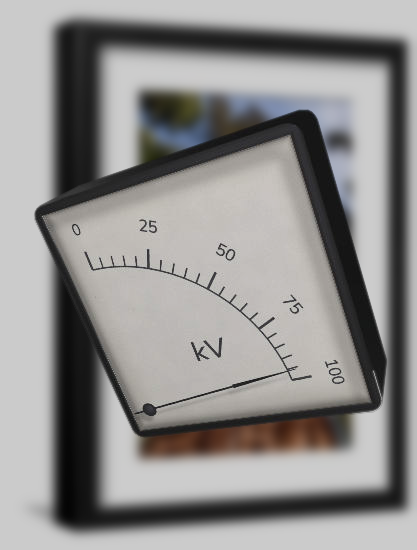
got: 95 kV
